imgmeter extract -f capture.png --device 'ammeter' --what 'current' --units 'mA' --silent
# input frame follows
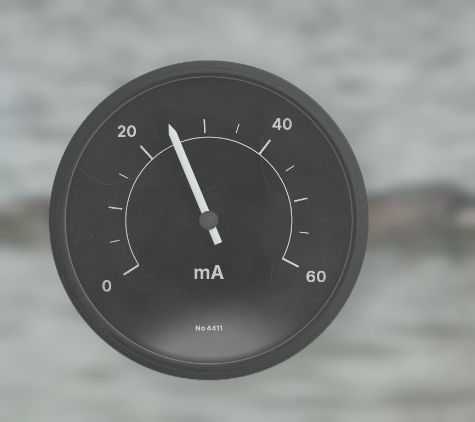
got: 25 mA
